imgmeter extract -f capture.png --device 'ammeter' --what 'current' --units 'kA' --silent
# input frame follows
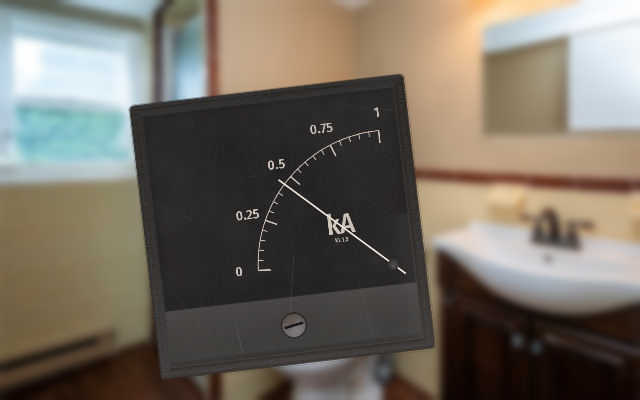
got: 0.45 kA
